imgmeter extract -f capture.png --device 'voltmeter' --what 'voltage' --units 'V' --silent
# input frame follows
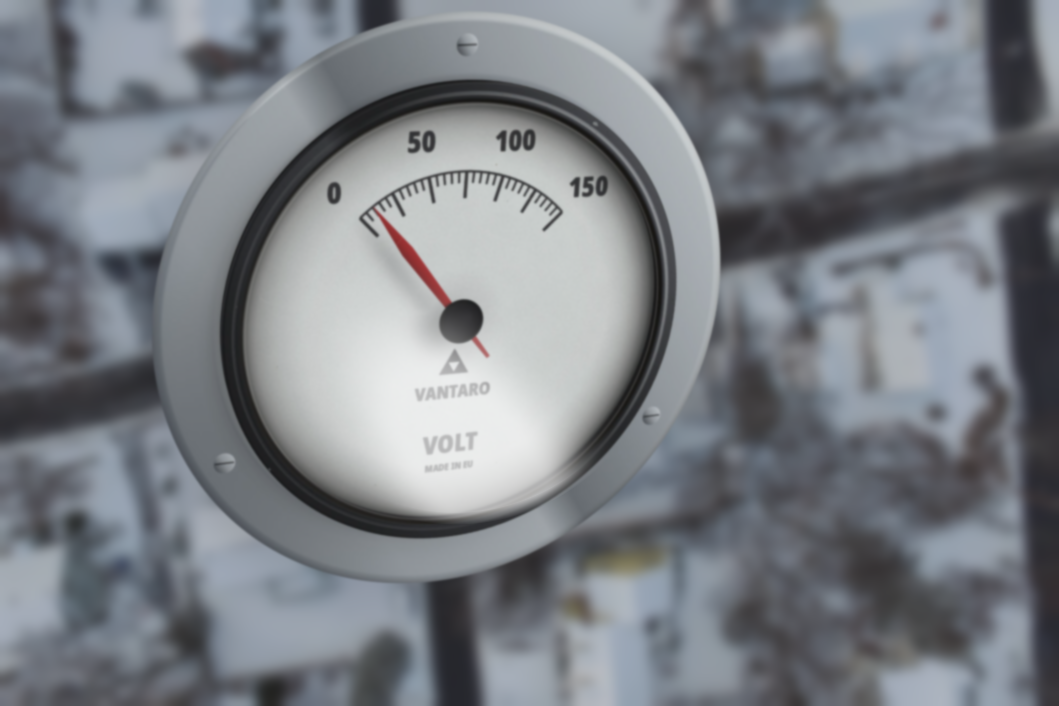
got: 10 V
